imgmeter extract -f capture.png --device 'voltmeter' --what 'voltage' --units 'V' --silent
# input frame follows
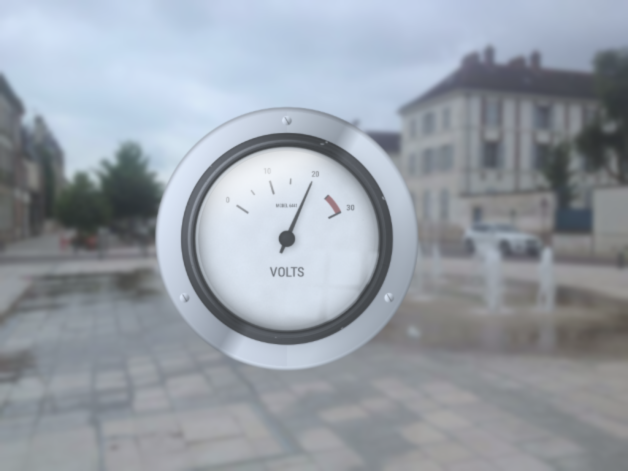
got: 20 V
